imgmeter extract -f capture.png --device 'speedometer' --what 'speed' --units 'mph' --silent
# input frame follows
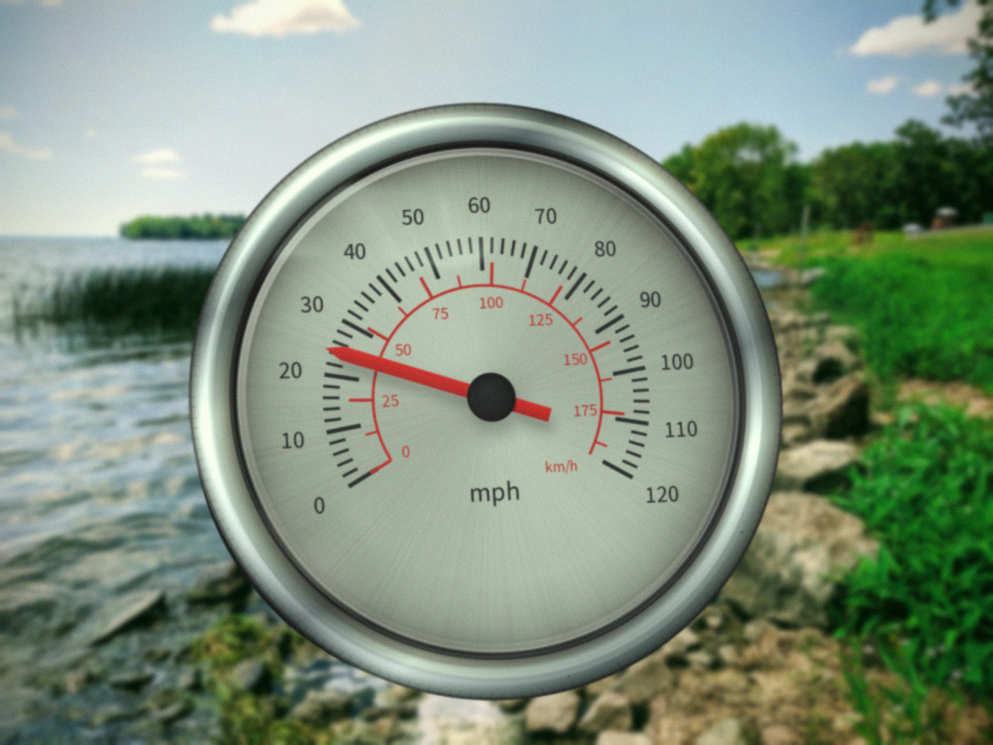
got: 24 mph
